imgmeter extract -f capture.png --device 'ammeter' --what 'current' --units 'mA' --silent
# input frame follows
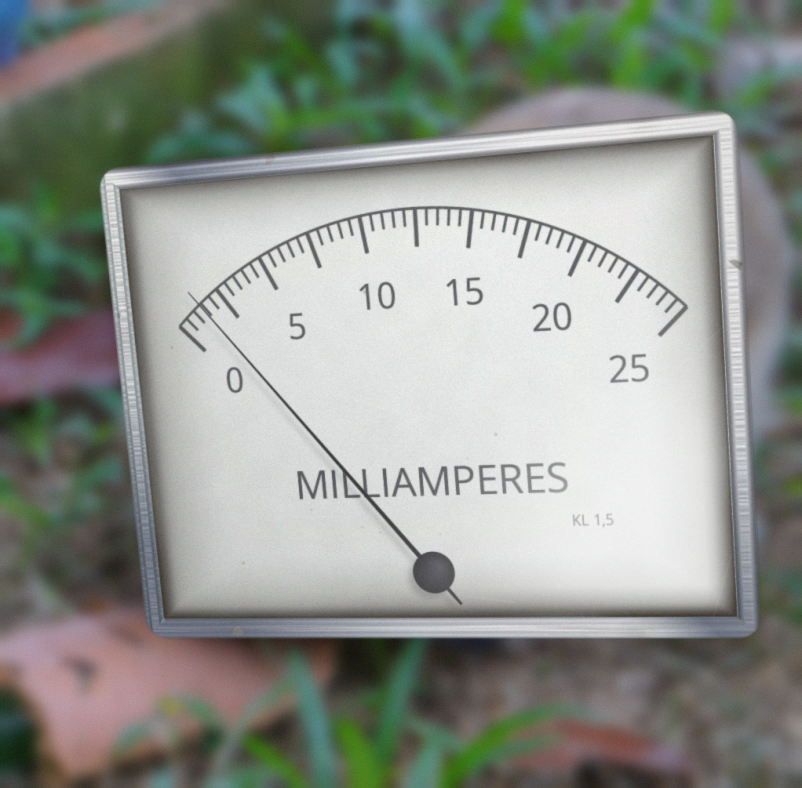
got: 1.5 mA
